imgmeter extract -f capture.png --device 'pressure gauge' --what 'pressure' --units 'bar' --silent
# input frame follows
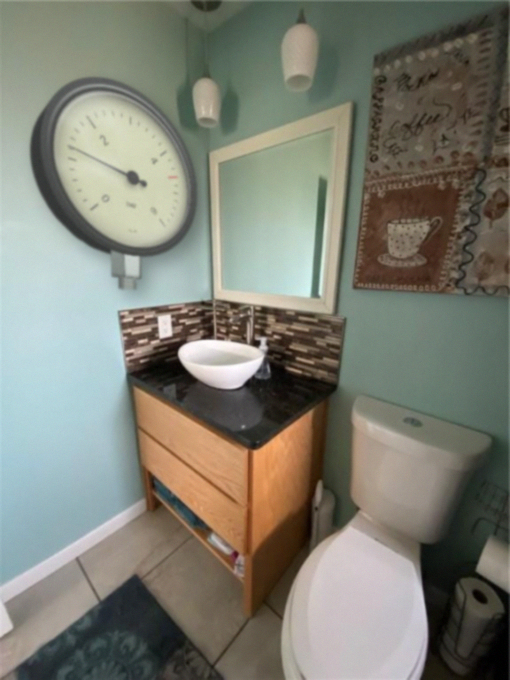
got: 1.2 bar
